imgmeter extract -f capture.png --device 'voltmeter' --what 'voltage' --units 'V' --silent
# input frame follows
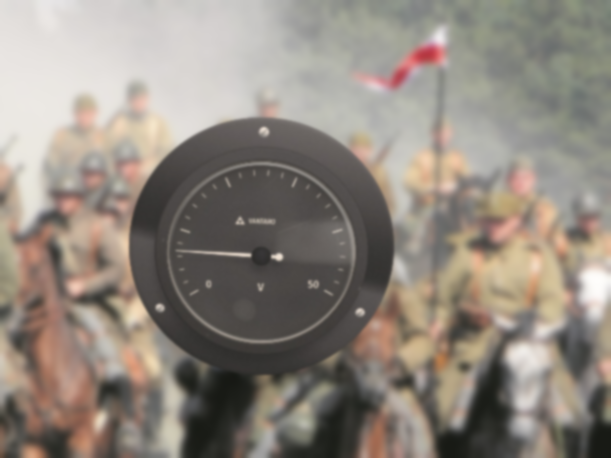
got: 7 V
